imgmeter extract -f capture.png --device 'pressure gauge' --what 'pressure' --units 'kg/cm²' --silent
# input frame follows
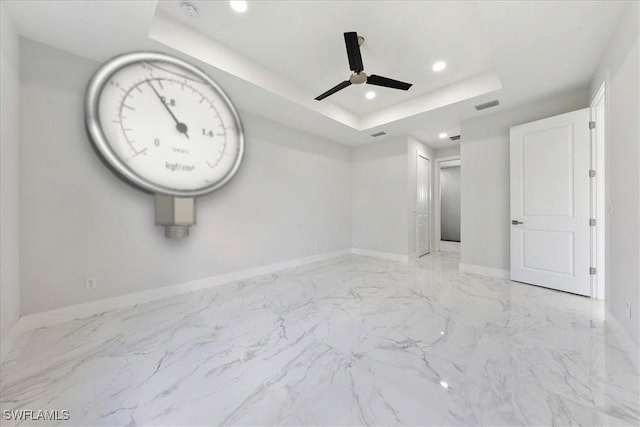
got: 0.7 kg/cm²
